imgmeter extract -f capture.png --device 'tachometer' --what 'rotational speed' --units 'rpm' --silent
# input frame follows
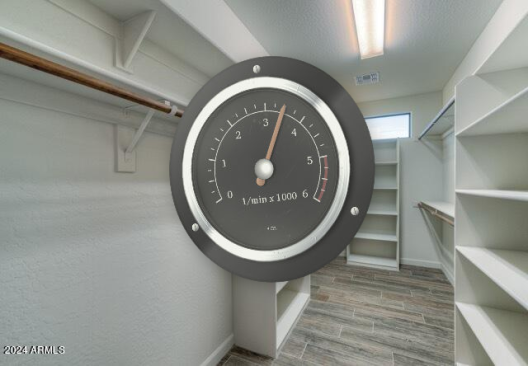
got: 3500 rpm
